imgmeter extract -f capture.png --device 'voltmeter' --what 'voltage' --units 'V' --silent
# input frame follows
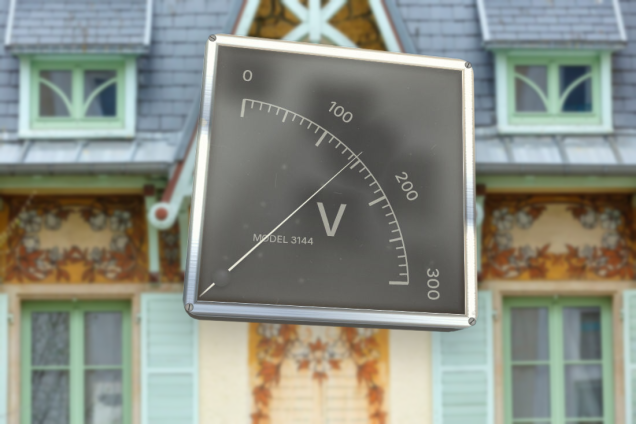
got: 145 V
